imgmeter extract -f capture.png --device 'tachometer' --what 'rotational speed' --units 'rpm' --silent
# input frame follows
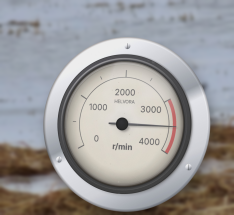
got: 3500 rpm
